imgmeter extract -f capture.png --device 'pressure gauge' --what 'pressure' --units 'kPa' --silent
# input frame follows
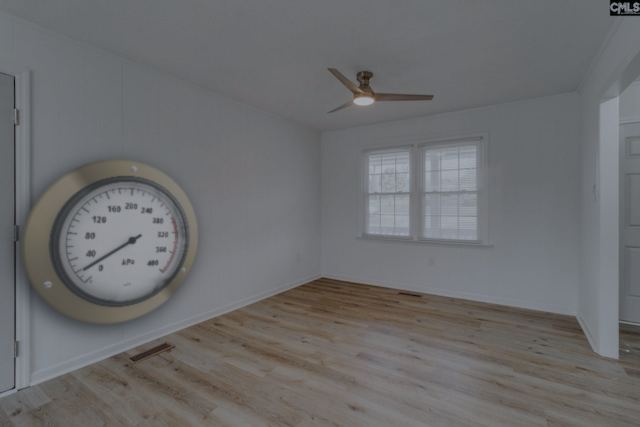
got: 20 kPa
